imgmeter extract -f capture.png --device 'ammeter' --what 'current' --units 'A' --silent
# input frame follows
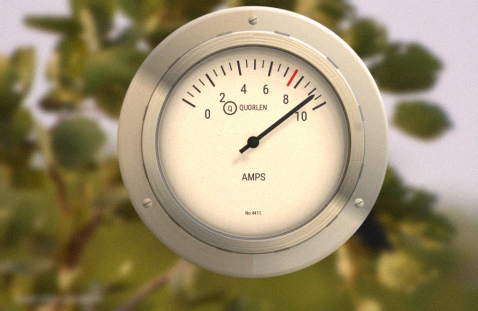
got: 9.25 A
